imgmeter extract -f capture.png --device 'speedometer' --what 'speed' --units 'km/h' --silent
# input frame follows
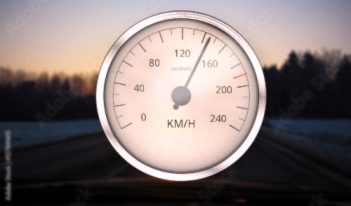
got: 145 km/h
